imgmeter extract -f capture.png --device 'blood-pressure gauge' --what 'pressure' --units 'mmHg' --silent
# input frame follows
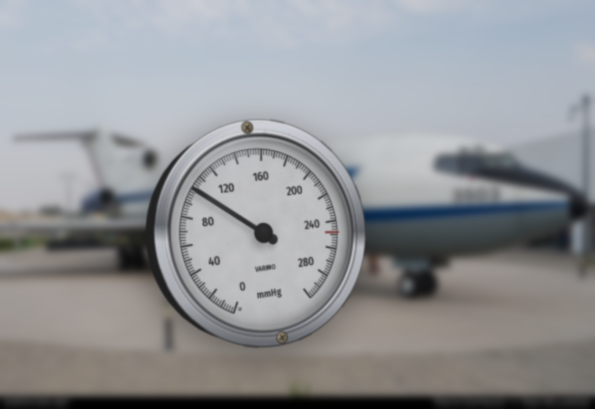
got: 100 mmHg
